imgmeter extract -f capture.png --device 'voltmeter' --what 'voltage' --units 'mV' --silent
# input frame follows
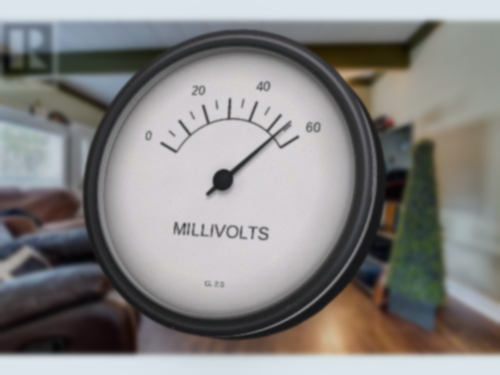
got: 55 mV
